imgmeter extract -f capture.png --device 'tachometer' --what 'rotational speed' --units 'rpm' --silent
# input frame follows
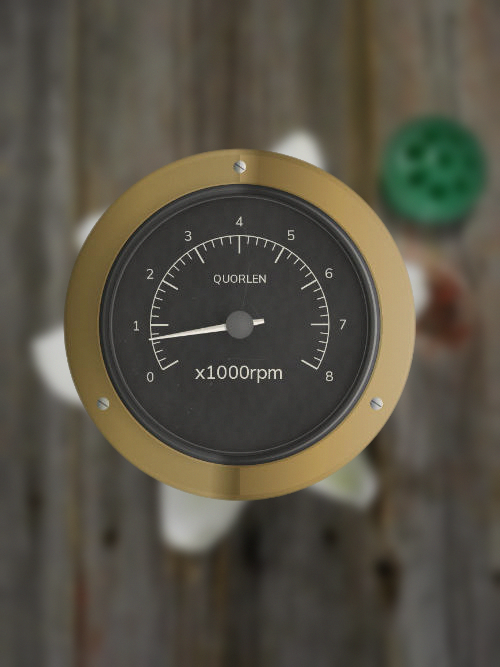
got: 700 rpm
